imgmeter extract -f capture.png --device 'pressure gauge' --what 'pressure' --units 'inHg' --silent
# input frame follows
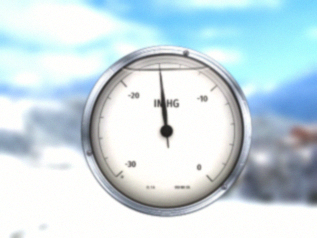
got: -16 inHg
